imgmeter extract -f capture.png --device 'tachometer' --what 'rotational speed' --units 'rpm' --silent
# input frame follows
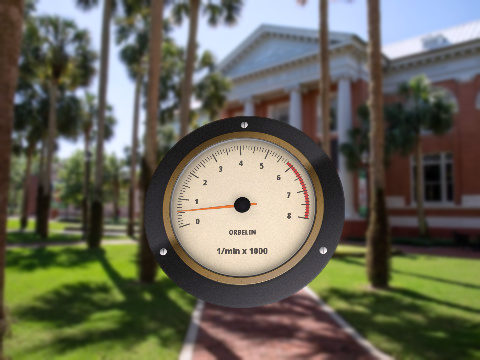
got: 500 rpm
